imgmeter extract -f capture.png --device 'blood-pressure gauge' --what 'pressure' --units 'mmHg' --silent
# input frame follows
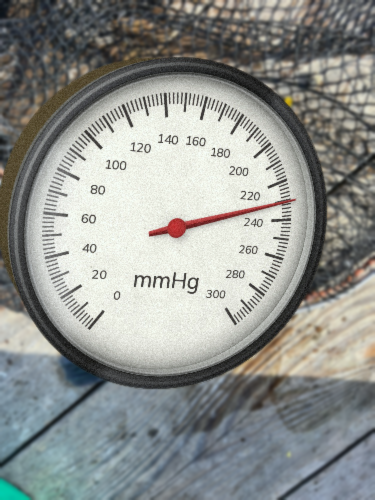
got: 230 mmHg
